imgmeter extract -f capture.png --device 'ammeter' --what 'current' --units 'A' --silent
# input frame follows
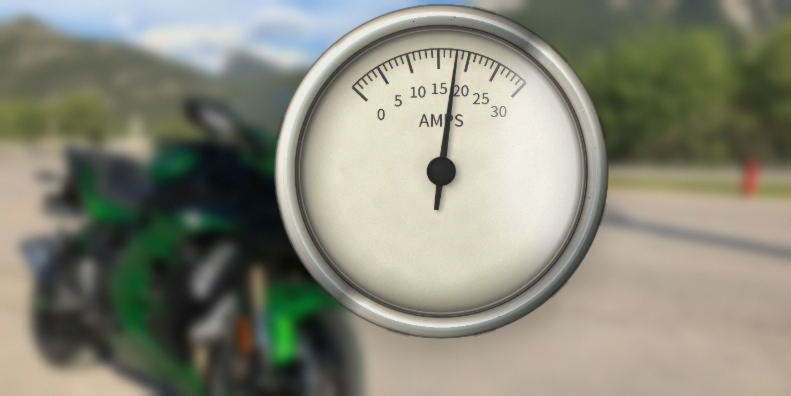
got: 18 A
